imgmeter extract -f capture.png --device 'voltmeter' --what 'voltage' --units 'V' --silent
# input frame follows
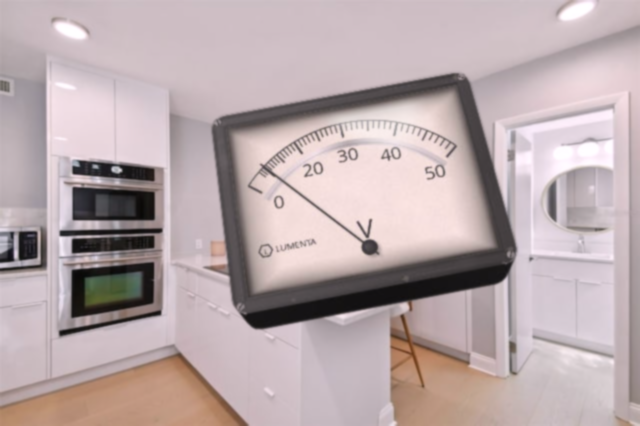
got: 10 V
